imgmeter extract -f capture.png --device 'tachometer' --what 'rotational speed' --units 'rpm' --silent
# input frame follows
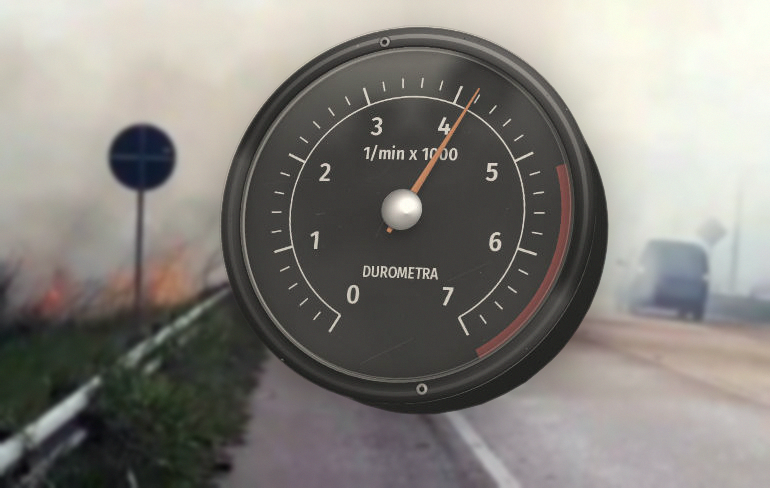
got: 4200 rpm
